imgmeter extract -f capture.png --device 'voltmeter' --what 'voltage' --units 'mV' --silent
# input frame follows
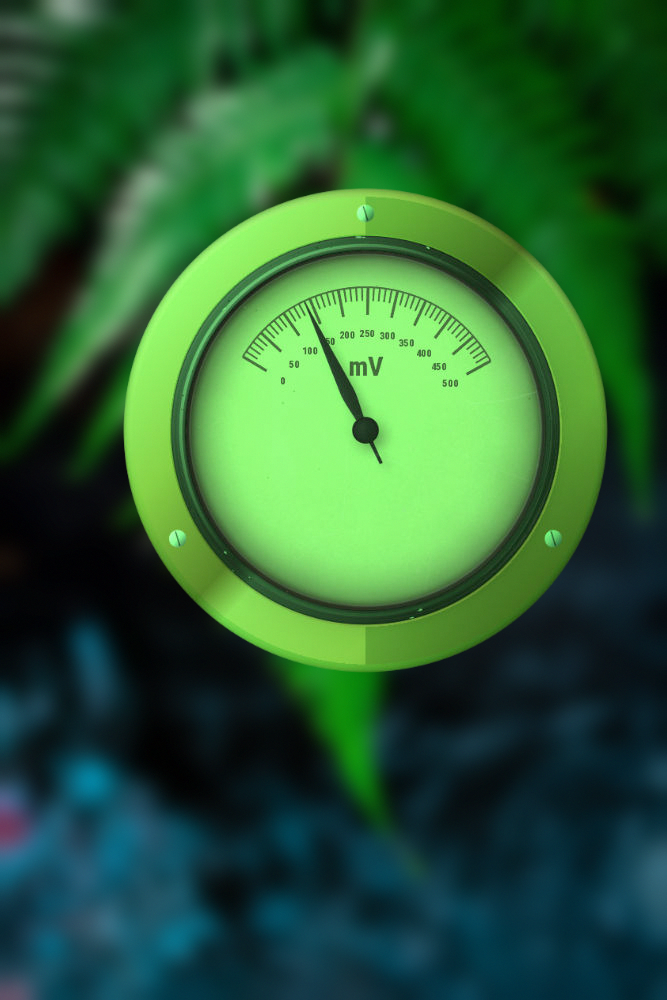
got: 140 mV
